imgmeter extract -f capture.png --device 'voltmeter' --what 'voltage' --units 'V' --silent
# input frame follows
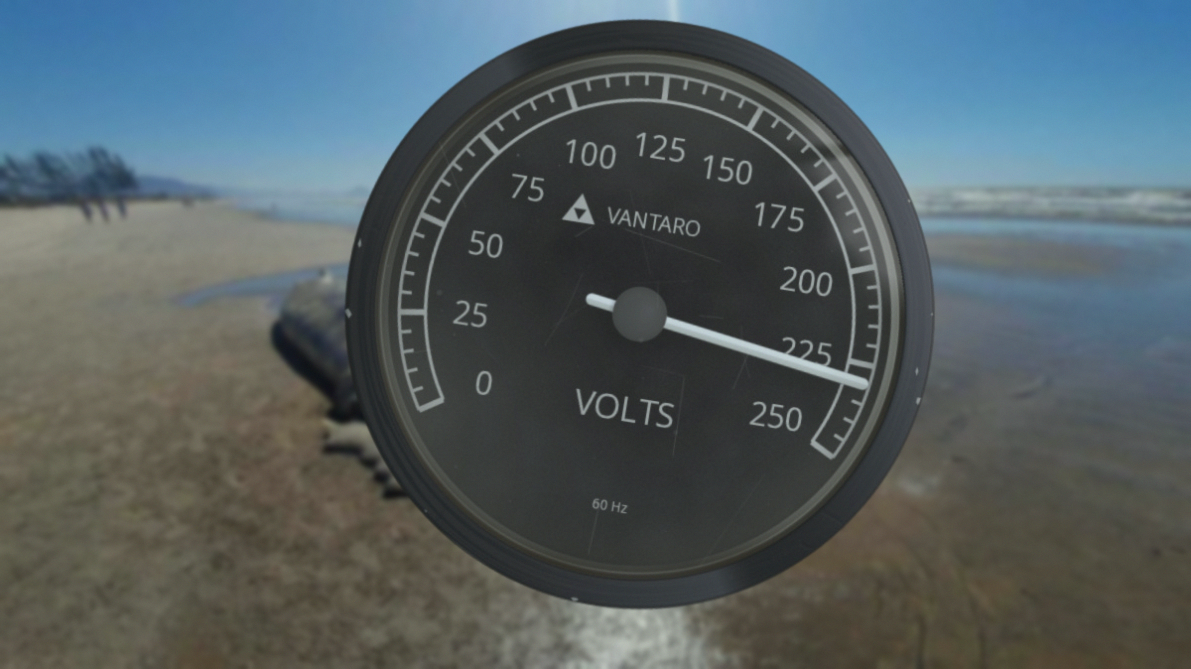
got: 230 V
